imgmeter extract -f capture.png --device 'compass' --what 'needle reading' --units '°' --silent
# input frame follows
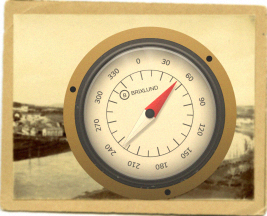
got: 52.5 °
